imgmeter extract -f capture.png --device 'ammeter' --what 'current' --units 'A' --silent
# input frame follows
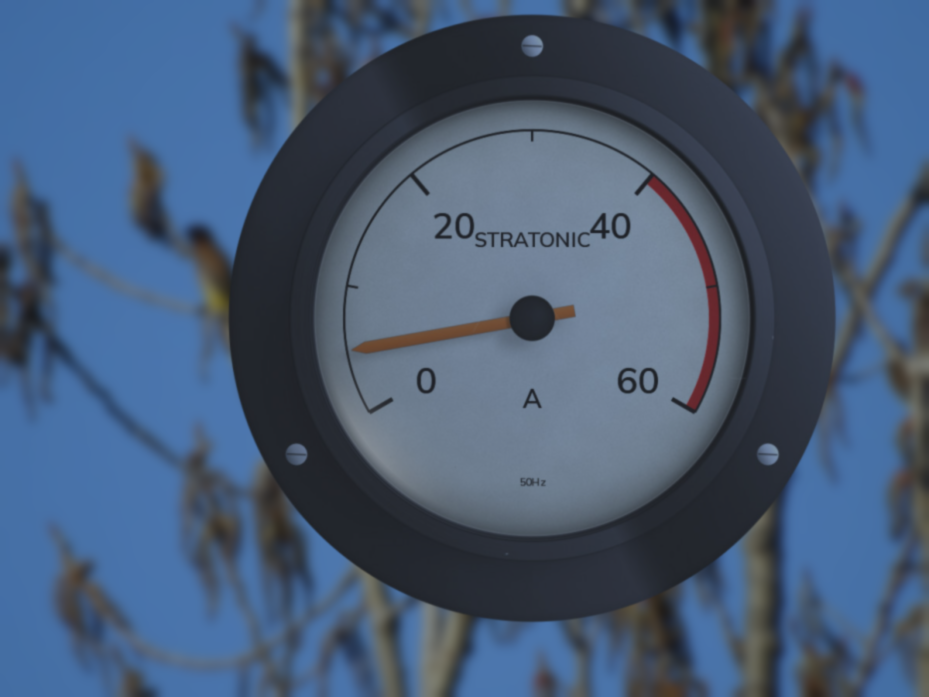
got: 5 A
